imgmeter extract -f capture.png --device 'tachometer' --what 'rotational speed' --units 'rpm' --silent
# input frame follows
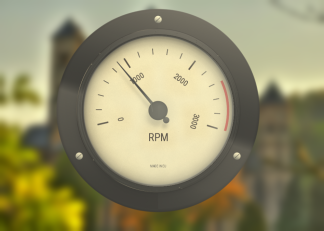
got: 900 rpm
